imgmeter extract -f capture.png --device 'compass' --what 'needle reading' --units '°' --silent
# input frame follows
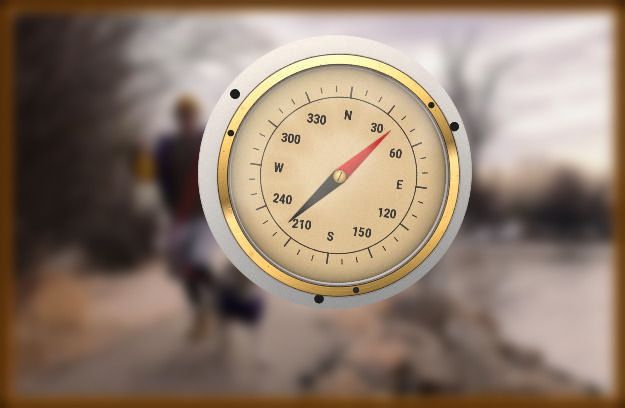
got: 40 °
